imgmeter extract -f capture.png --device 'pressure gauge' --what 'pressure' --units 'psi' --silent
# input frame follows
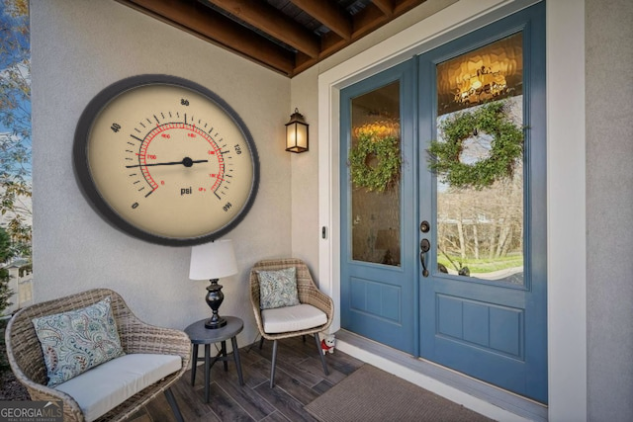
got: 20 psi
